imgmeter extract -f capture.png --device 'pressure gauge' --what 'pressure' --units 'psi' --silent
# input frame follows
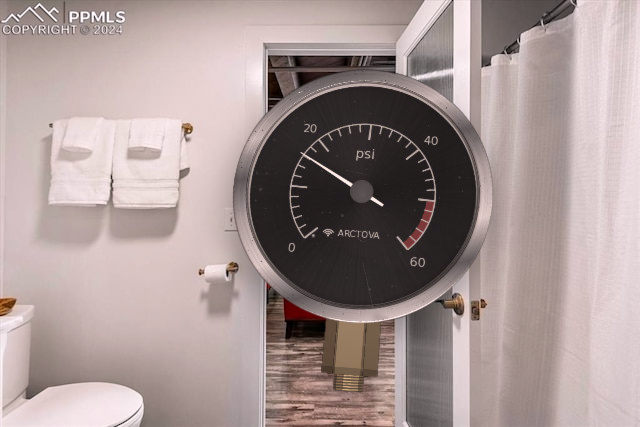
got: 16 psi
